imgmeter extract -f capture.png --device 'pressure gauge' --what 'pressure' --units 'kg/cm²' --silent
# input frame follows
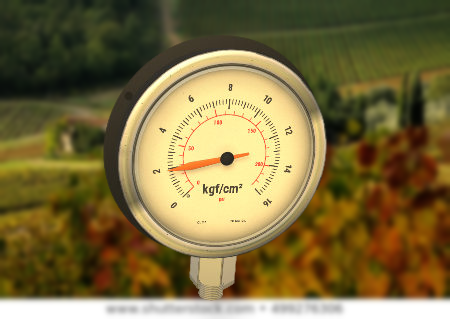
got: 2 kg/cm²
